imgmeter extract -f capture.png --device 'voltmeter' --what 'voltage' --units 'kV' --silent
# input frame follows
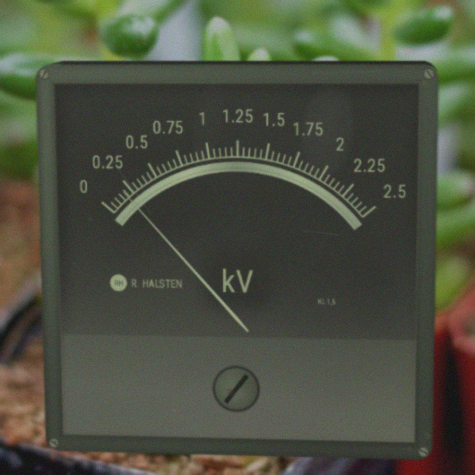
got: 0.2 kV
